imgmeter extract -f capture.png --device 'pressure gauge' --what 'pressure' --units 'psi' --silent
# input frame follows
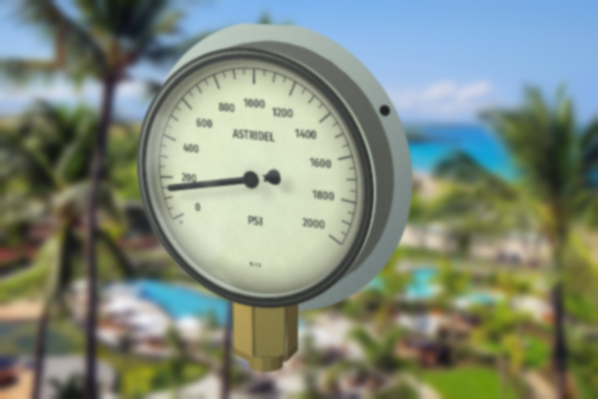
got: 150 psi
